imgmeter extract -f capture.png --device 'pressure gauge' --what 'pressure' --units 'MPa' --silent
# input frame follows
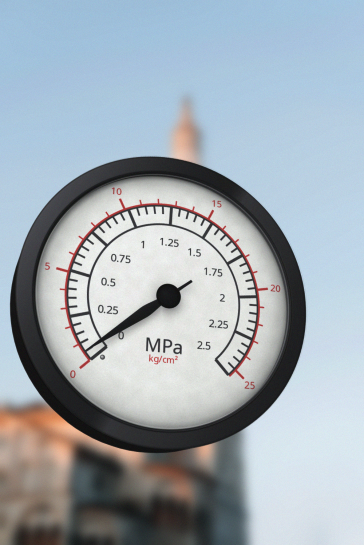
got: 0.05 MPa
